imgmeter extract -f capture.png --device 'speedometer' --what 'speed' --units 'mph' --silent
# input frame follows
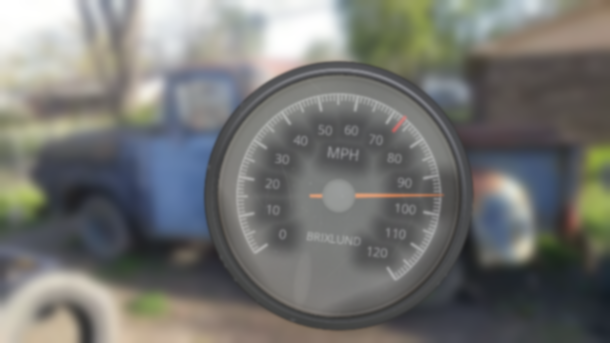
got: 95 mph
